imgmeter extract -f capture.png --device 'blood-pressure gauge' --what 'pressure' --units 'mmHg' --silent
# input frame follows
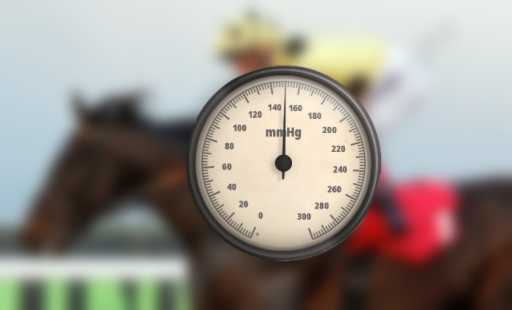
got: 150 mmHg
